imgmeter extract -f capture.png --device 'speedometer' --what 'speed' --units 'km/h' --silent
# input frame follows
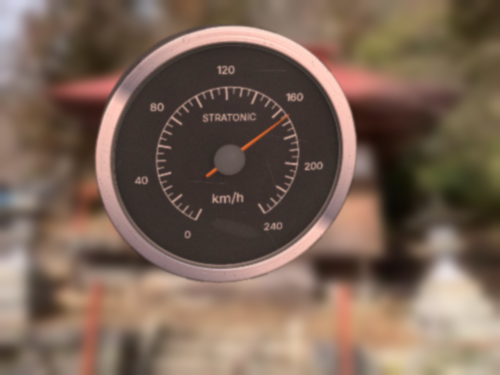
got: 165 km/h
